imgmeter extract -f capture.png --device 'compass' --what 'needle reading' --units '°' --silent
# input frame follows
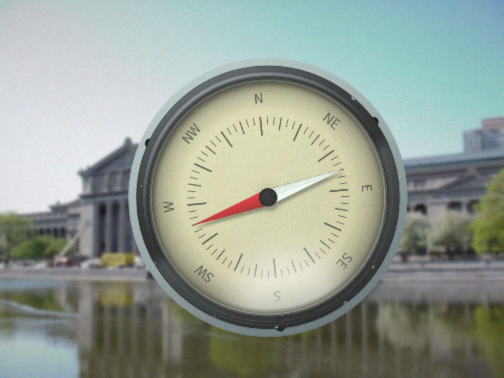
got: 255 °
